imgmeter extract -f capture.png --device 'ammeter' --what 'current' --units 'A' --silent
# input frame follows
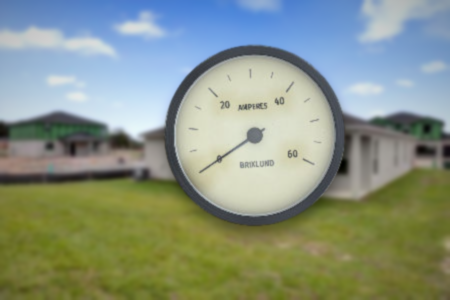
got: 0 A
